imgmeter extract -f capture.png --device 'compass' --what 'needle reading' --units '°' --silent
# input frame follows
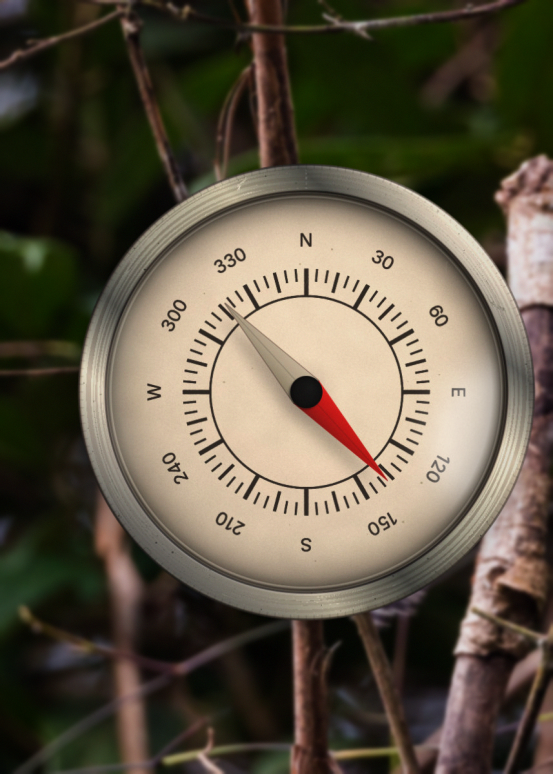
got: 137.5 °
